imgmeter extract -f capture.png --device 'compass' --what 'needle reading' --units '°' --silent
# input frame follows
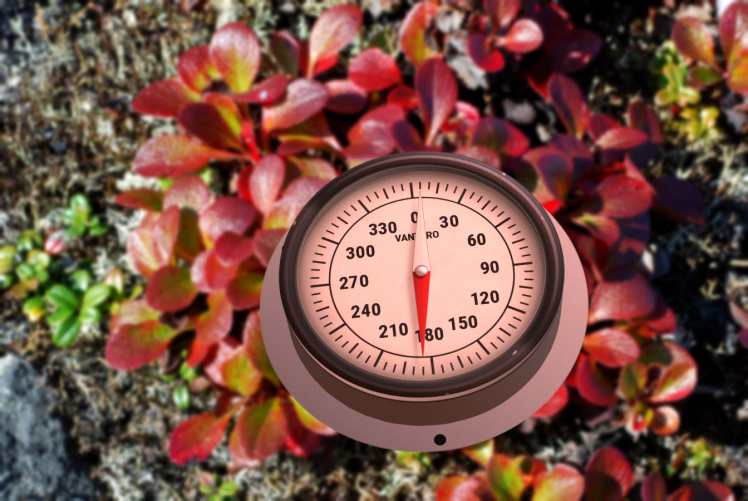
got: 185 °
